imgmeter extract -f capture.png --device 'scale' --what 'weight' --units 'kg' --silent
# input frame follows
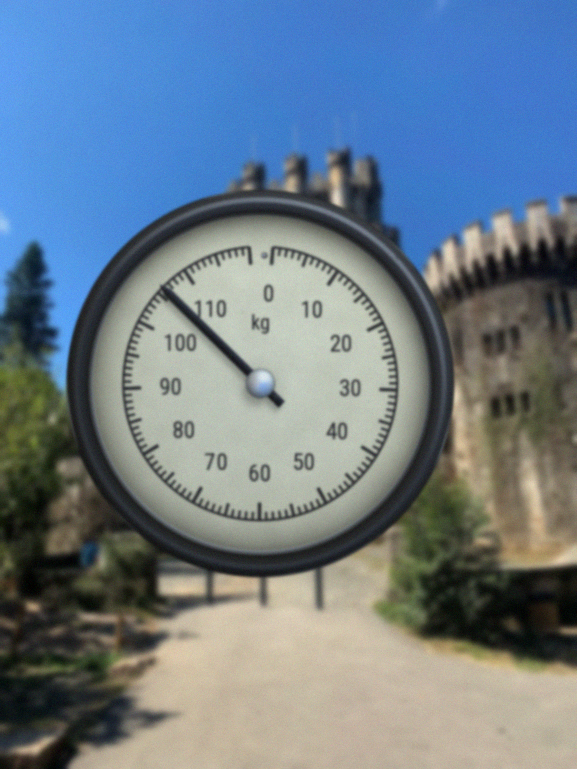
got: 106 kg
